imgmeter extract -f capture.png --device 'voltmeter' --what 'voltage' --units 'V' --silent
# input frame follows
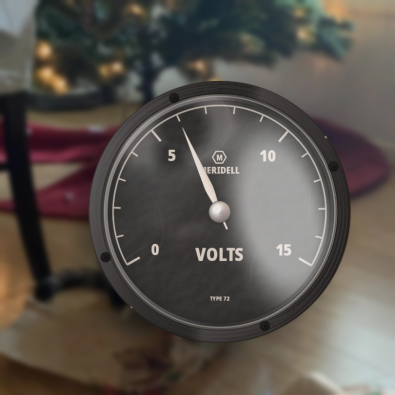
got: 6 V
